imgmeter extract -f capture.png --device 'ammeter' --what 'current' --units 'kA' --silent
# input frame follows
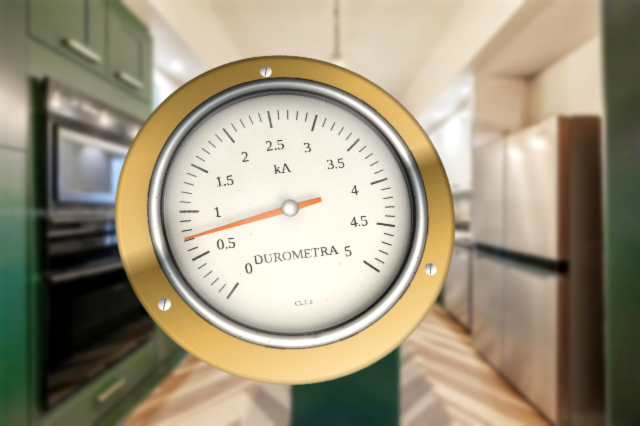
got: 0.7 kA
